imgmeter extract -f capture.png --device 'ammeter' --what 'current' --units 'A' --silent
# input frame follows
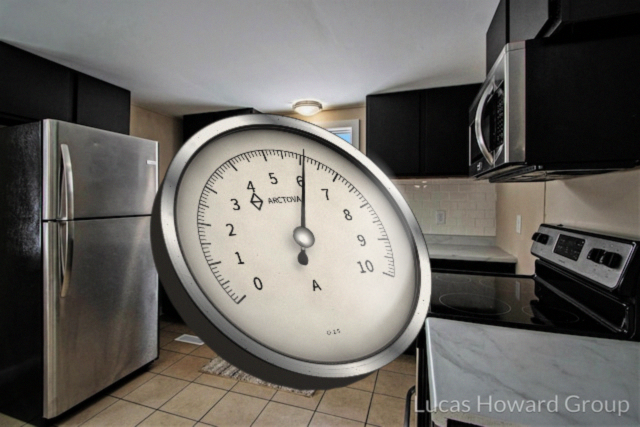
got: 6 A
